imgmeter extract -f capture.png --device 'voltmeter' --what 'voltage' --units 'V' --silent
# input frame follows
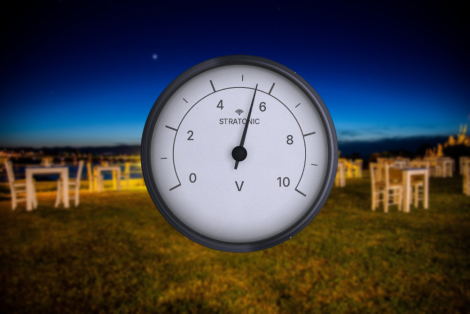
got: 5.5 V
